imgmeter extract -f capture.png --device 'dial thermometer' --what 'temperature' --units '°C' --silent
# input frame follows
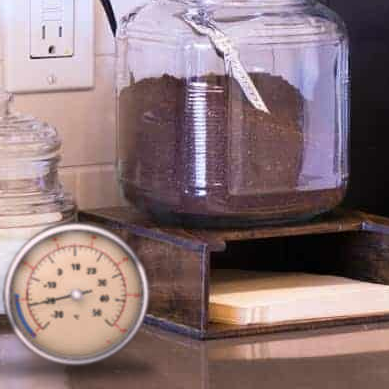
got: -20 °C
